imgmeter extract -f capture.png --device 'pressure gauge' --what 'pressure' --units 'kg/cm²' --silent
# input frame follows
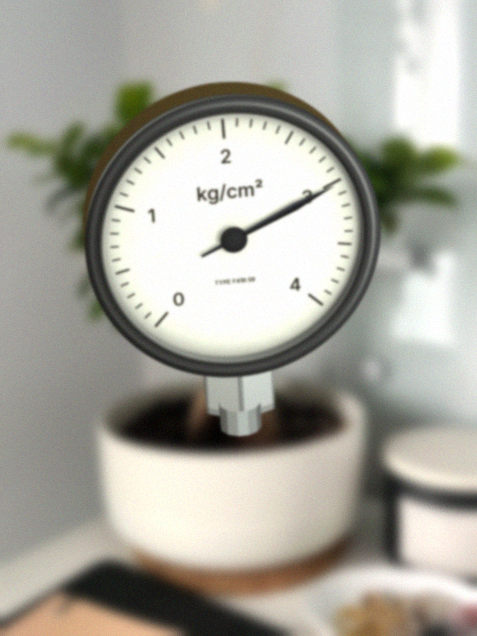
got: 3 kg/cm²
